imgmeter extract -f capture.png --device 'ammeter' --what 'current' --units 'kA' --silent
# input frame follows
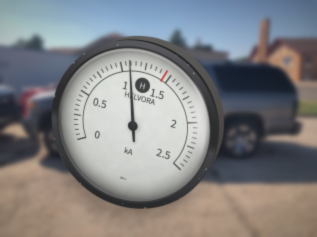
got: 1.1 kA
